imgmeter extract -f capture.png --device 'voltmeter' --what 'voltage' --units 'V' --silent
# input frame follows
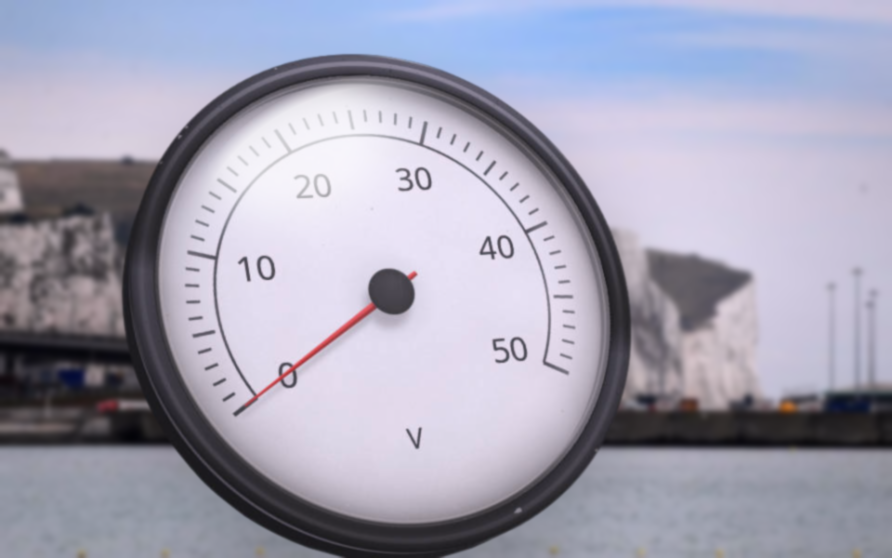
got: 0 V
